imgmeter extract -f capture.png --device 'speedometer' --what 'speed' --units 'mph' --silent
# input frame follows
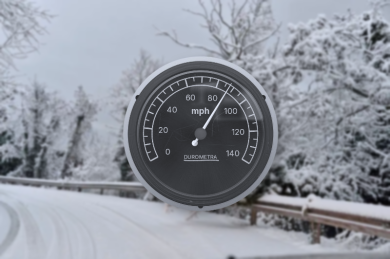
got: 87.5 mph
